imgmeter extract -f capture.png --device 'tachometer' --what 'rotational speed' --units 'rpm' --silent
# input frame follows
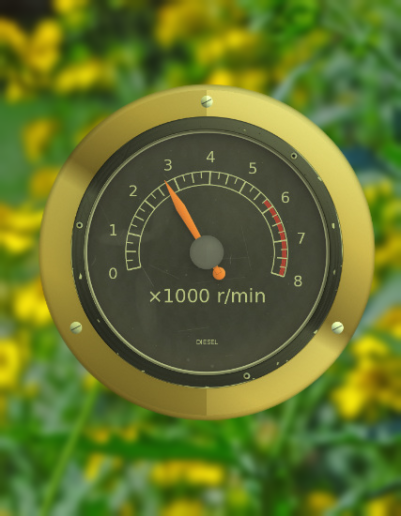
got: 2750 rpm
